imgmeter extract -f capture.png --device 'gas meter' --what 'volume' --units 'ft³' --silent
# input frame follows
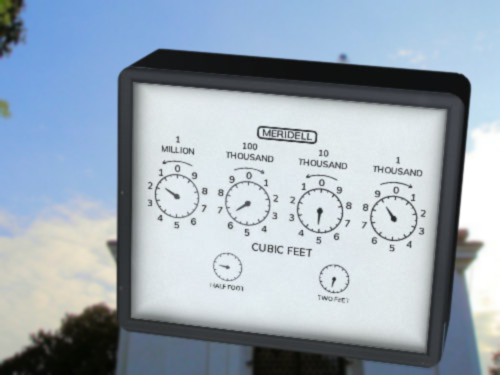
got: 164900 ft³
